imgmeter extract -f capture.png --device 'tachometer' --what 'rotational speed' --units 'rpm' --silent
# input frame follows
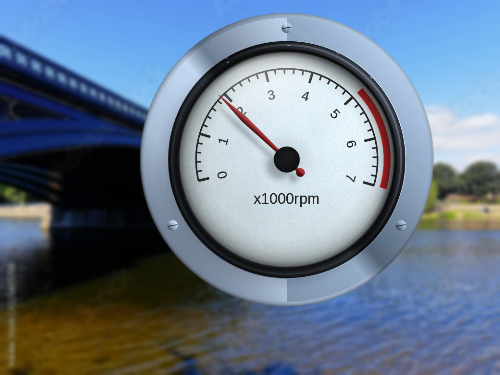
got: 1900 rpm
